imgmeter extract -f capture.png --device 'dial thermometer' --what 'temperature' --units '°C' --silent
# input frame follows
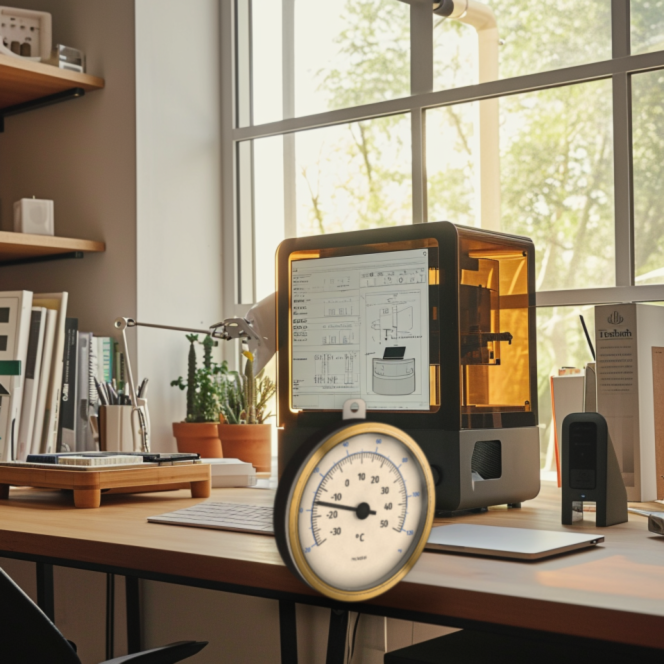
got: -15 °C
